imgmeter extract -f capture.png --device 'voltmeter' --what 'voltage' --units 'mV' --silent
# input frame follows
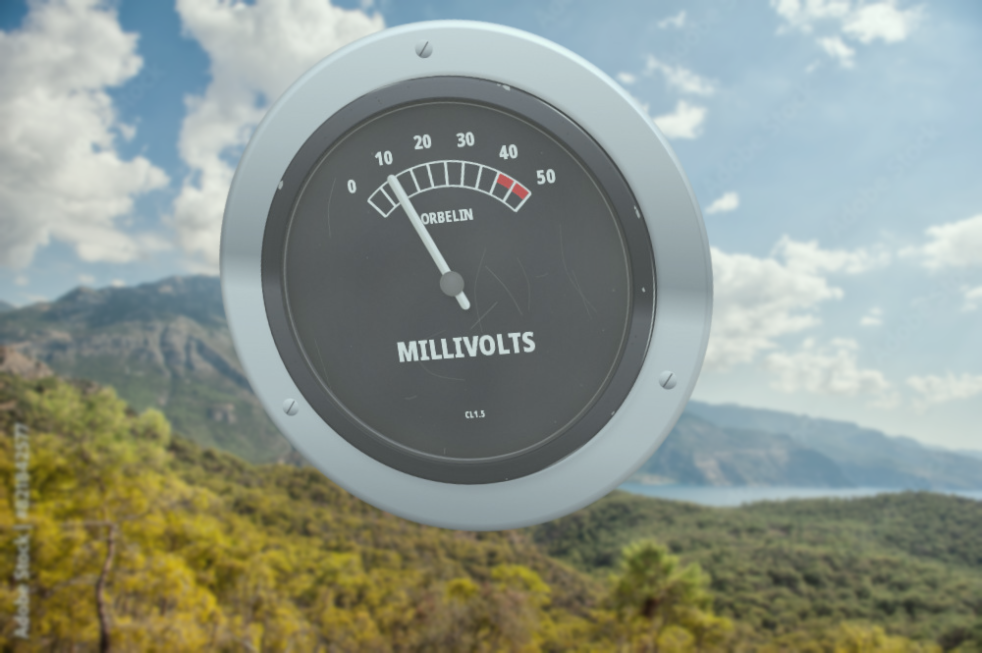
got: 10 mV
